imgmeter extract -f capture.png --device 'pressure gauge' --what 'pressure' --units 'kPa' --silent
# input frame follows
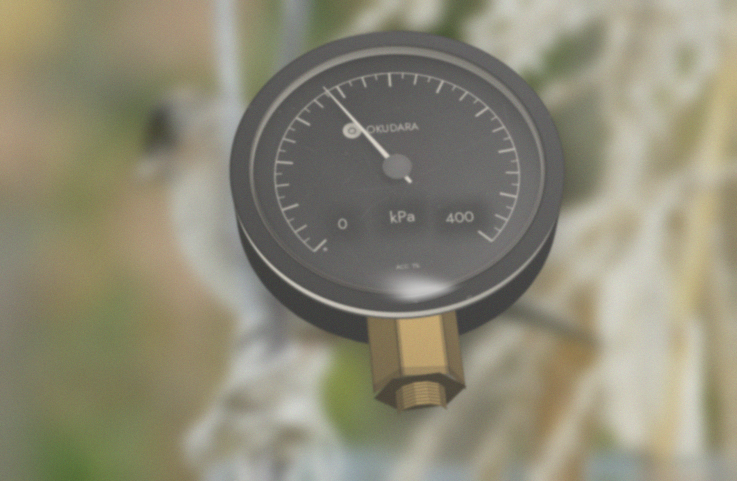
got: 150 kPa
